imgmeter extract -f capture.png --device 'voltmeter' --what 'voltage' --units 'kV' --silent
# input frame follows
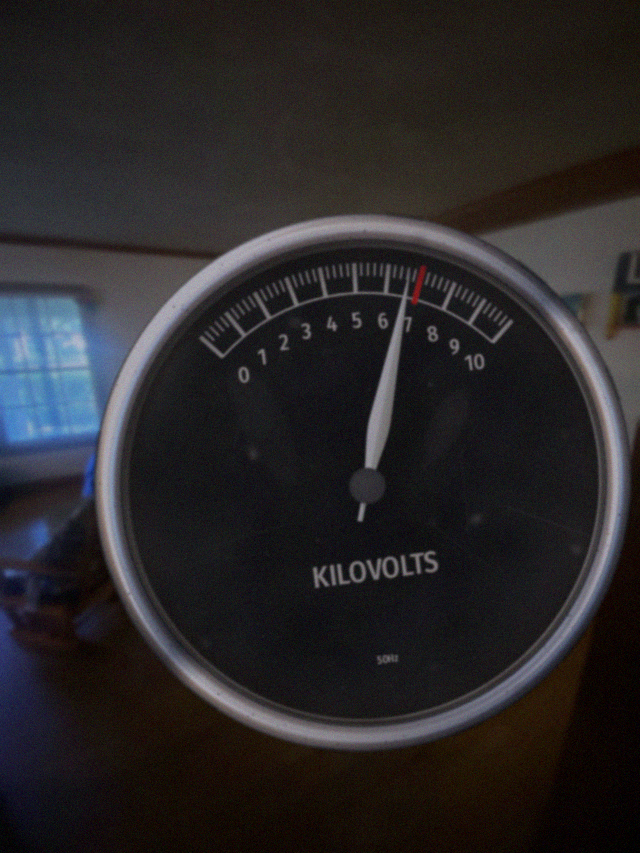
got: 6.6 kV
